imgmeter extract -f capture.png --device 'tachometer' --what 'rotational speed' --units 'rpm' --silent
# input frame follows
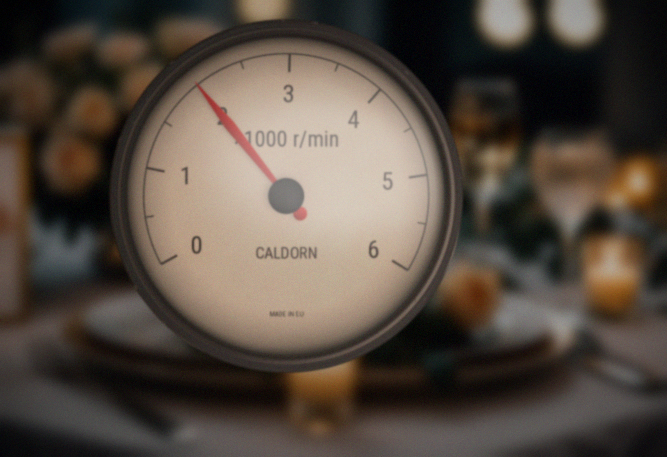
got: 2000 rpm
